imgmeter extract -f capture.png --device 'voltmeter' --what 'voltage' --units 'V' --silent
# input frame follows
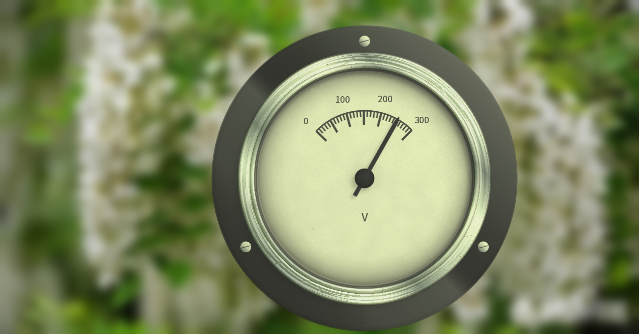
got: 250 V
